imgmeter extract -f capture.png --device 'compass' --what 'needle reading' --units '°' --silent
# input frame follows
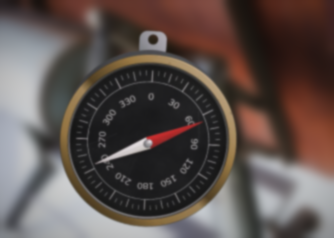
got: 65 °
